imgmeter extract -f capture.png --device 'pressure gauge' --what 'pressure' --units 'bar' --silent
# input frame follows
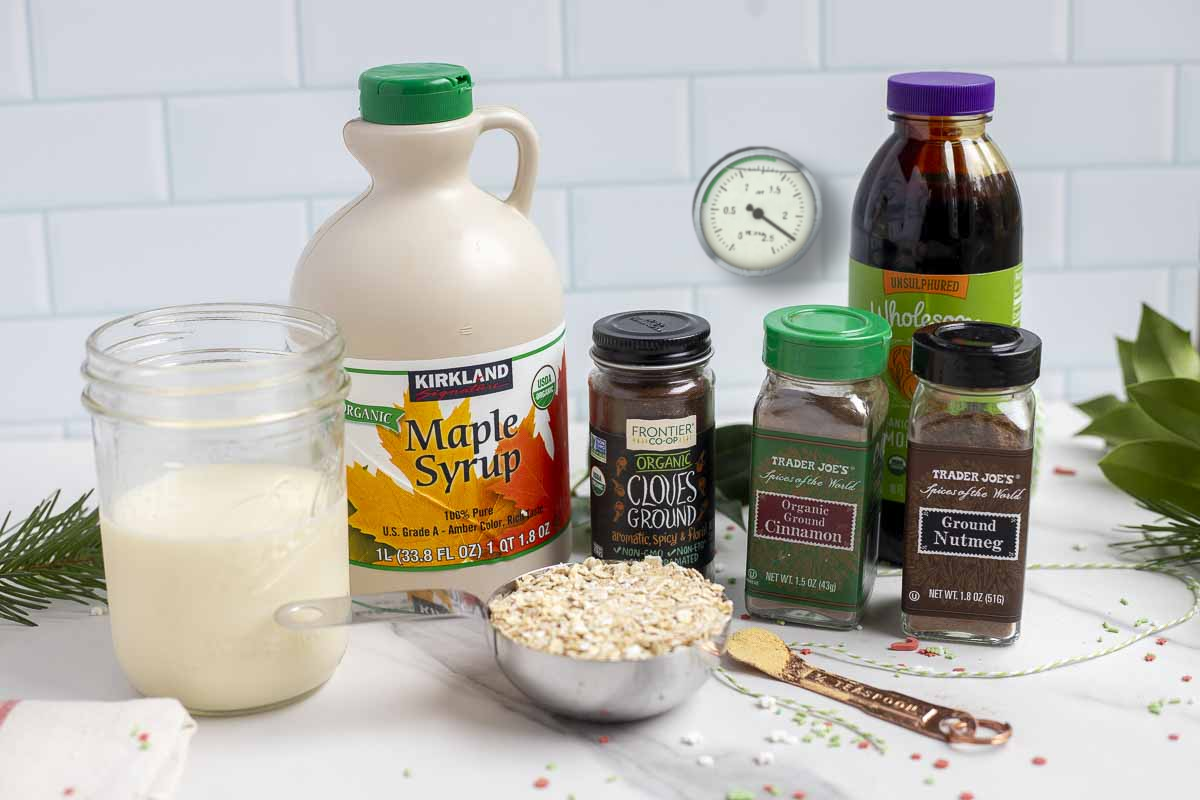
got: 2.25 bar
